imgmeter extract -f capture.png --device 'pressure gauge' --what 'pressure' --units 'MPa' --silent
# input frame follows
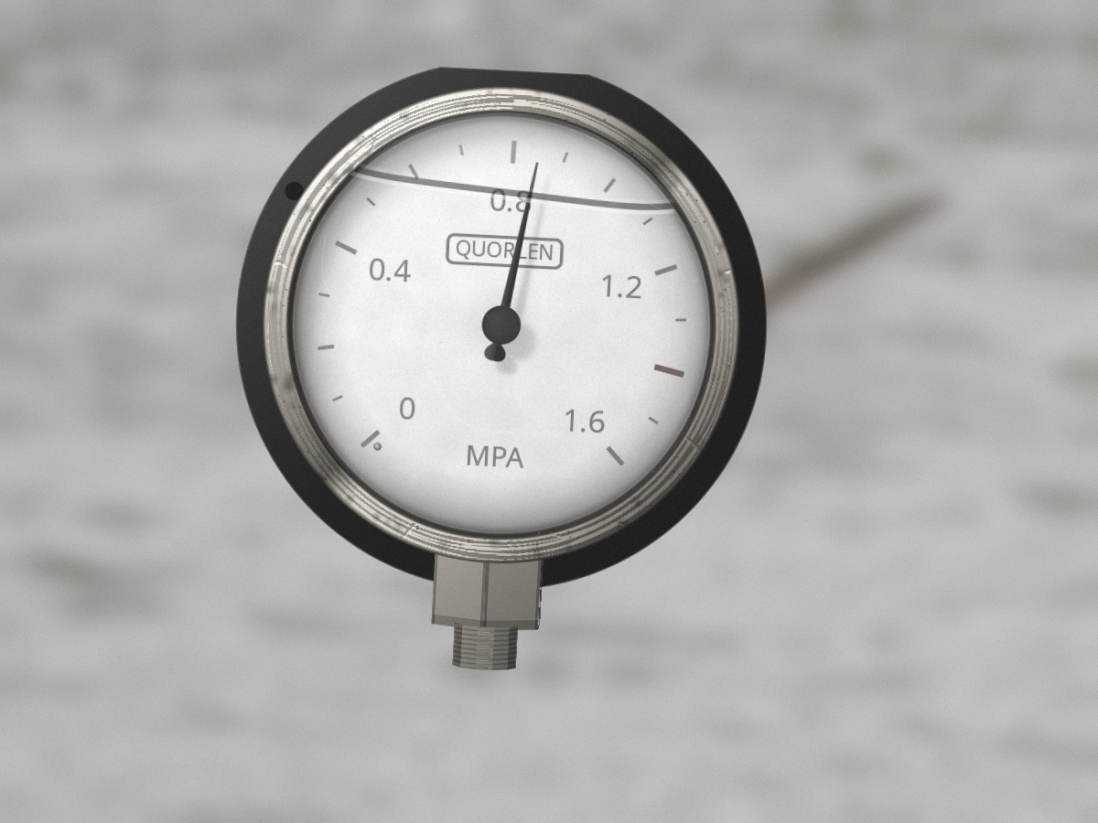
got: 0.85 MPa
